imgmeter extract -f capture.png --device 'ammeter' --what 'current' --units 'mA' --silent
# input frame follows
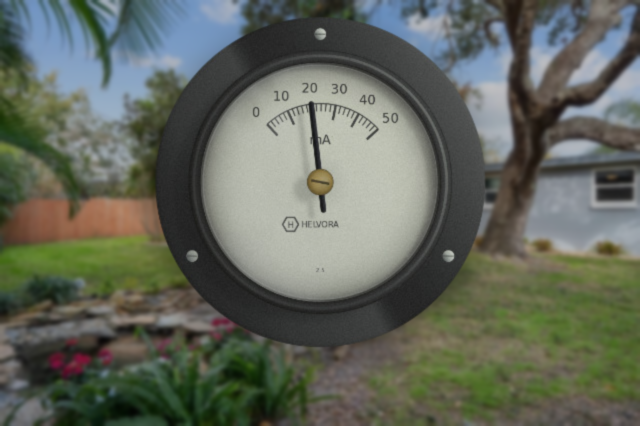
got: 20 mA
